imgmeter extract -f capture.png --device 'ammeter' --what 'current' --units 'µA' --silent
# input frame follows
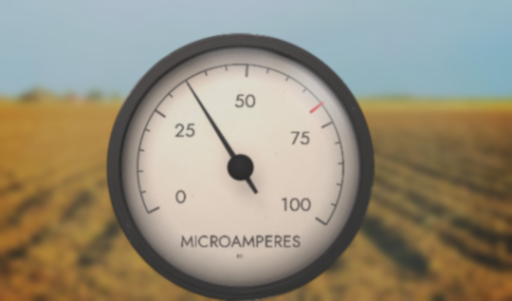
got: 35 µA
